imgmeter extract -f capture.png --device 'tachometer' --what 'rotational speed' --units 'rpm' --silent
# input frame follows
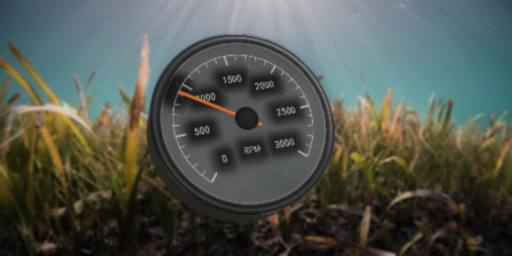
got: 900 rpm
